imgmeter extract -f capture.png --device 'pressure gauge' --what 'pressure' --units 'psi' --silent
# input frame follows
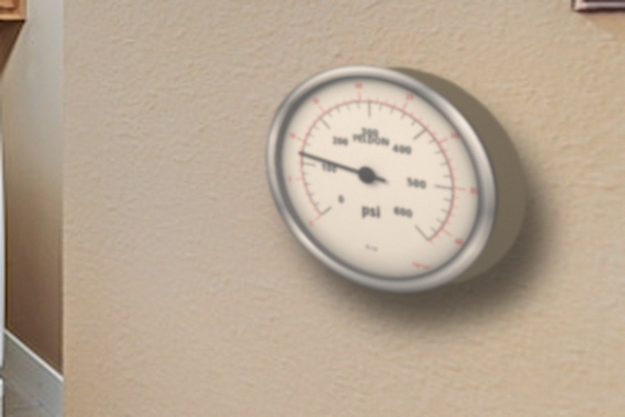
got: 120 psi
